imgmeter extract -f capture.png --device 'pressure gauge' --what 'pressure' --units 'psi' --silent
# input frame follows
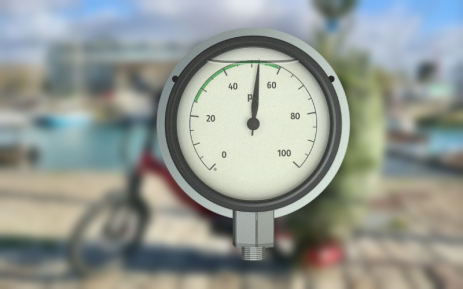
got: 52.5 psi
